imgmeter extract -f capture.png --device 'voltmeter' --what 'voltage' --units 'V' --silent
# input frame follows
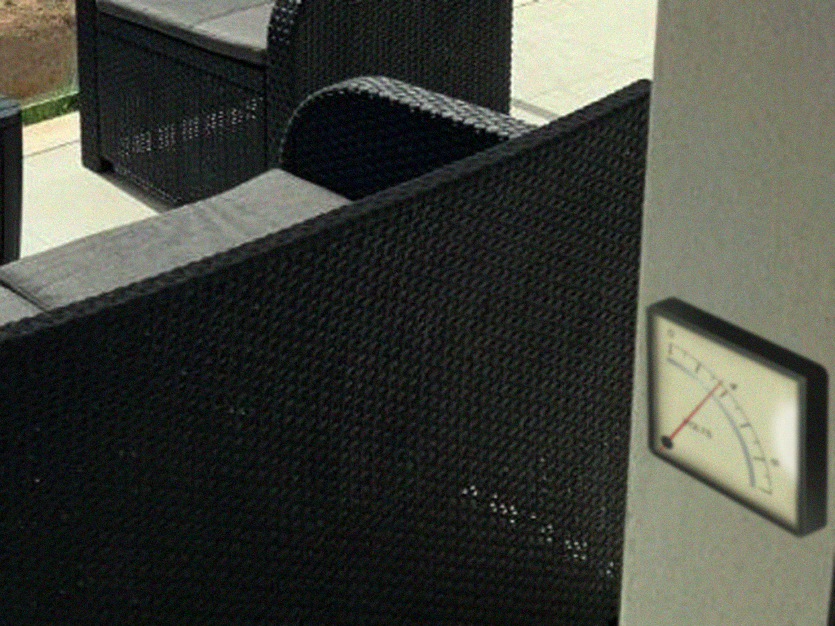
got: 3.5 V
